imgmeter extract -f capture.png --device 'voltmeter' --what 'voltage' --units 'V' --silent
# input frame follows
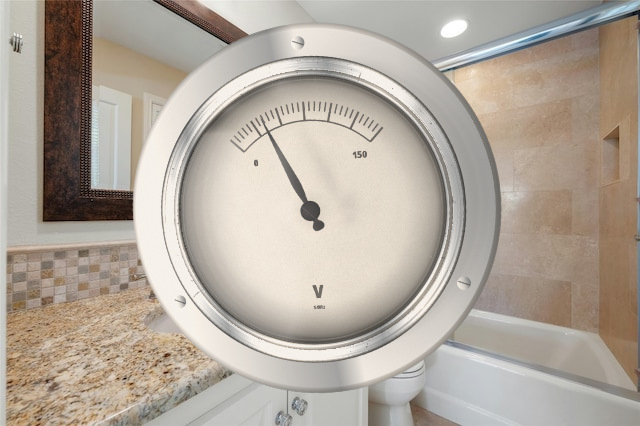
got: 35 V
